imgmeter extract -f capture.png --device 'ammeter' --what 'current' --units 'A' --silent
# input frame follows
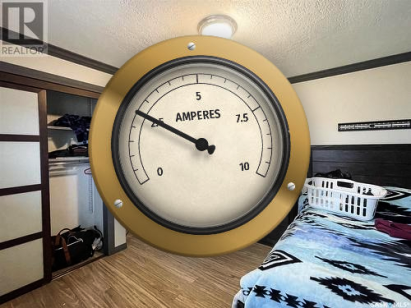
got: 2.5 A
